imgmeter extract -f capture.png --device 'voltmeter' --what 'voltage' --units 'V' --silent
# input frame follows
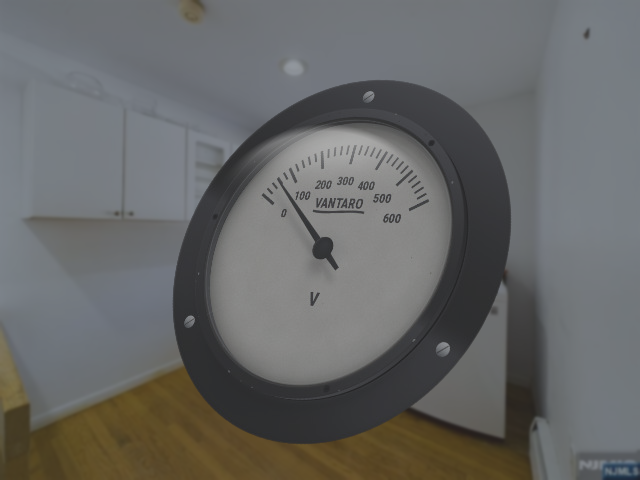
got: 60 V
